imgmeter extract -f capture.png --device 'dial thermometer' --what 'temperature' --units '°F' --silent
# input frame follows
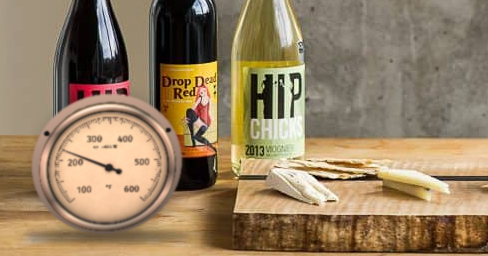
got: 225 °F
